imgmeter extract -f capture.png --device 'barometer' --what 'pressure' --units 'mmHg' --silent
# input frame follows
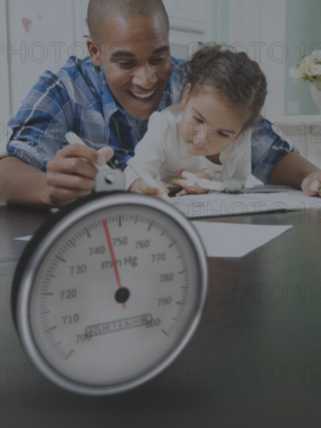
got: 745 mmHg
